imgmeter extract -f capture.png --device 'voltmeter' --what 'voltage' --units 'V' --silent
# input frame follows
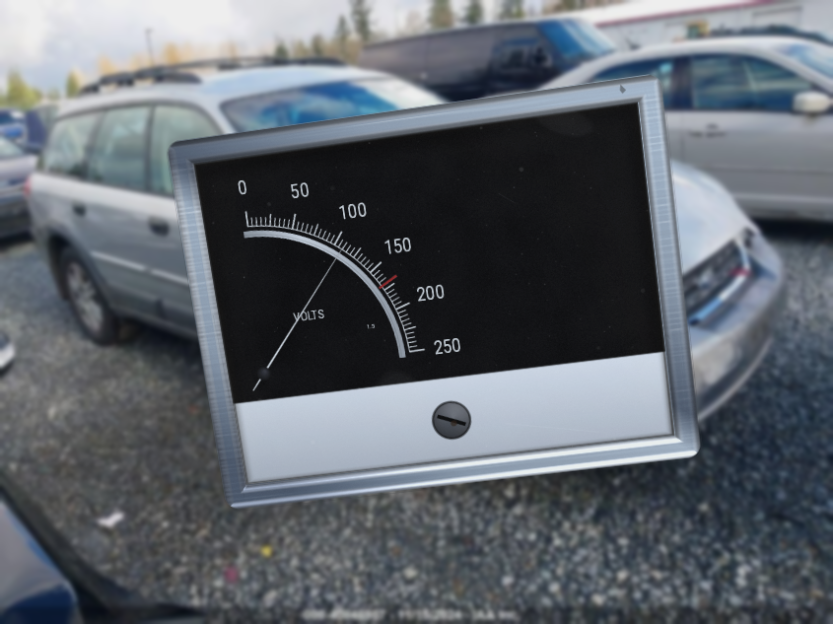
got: 110 V
